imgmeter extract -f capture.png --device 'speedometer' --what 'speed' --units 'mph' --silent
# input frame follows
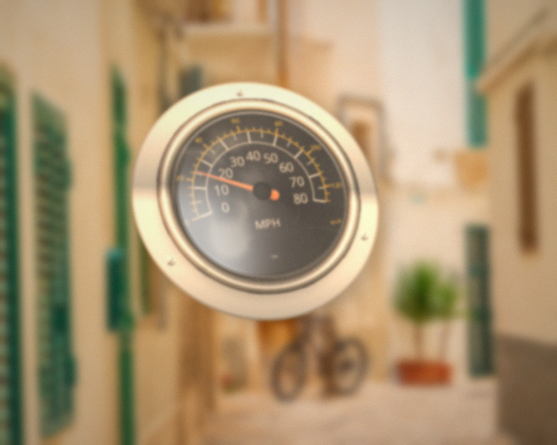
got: 15 mph
